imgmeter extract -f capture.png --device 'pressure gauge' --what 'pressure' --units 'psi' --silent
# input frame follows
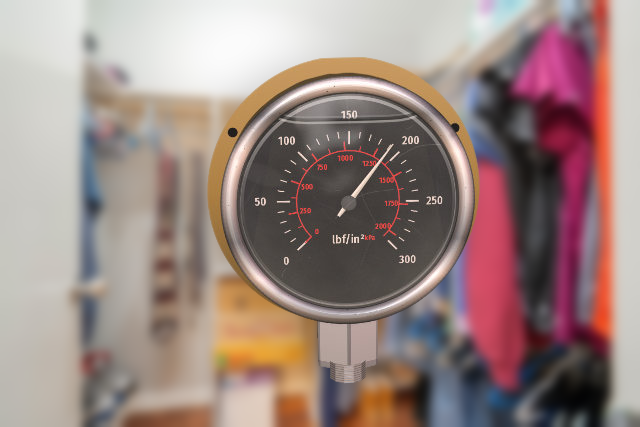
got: 190 psi
